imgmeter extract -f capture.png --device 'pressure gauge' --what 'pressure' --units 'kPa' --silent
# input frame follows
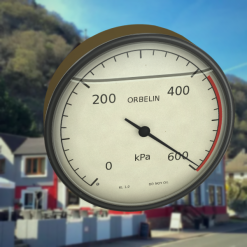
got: 590 kPa
